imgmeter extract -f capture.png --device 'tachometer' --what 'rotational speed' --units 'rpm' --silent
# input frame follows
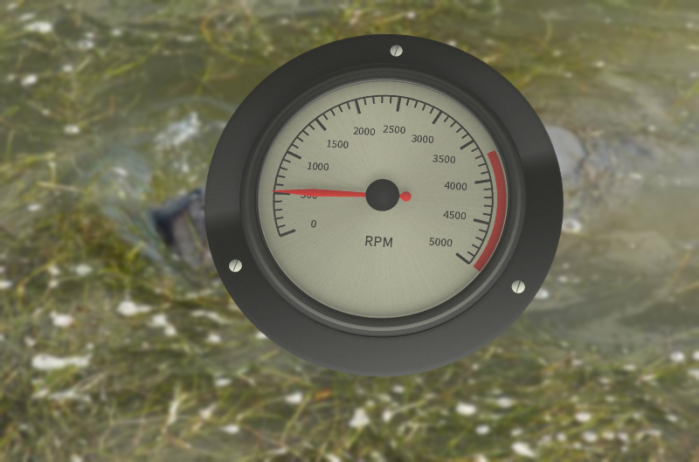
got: 500 rpm
